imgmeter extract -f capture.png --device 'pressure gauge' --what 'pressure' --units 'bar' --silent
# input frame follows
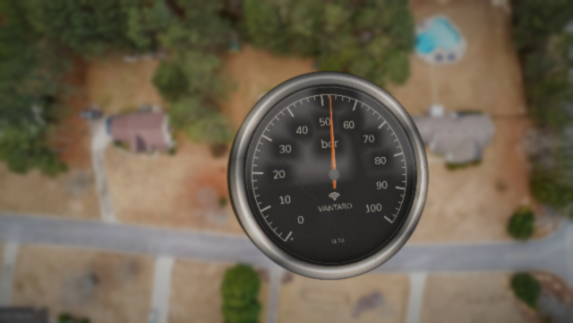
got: 52 bar
